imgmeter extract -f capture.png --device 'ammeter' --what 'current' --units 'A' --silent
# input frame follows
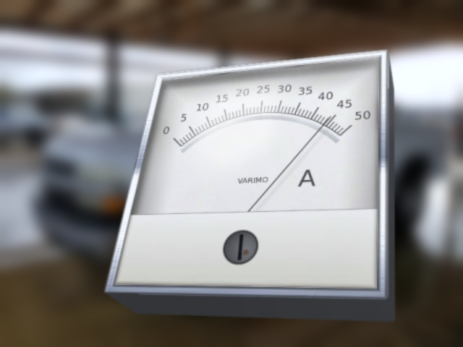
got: 45 A
